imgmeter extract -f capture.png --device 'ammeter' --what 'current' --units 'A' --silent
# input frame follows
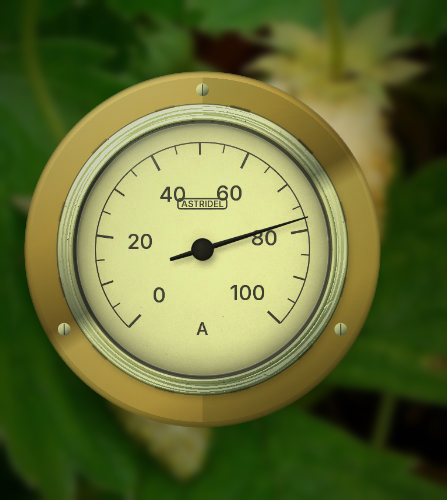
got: 77.5 A
